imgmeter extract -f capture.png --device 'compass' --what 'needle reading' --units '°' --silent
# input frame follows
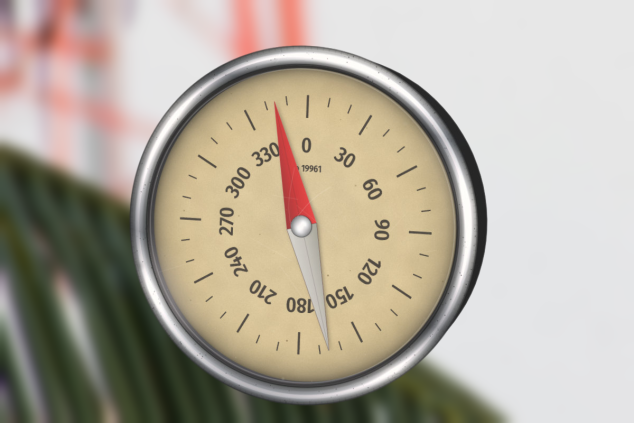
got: 345 °
